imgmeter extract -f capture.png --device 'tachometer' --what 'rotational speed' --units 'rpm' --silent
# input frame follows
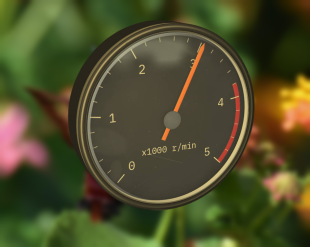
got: 3000 rpm
